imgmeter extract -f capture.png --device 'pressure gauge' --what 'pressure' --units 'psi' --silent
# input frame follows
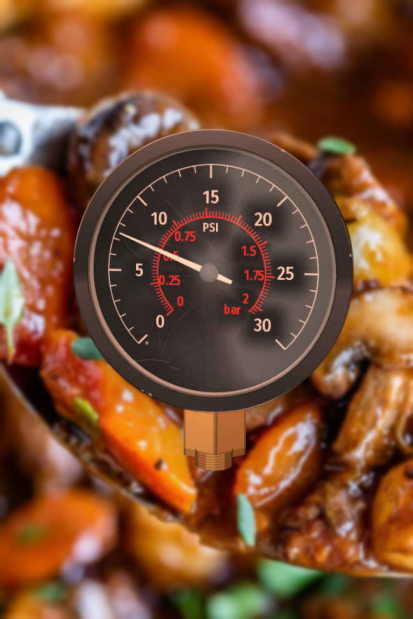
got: 7.5 psi
